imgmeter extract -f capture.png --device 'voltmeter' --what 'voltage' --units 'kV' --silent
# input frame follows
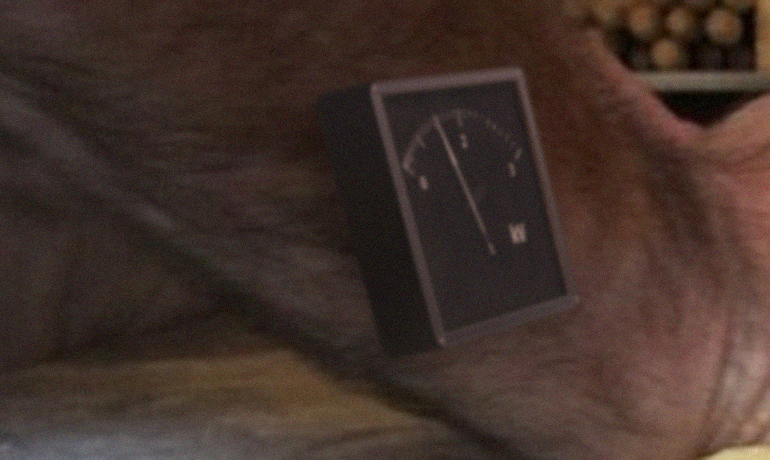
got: 1.5 kV
